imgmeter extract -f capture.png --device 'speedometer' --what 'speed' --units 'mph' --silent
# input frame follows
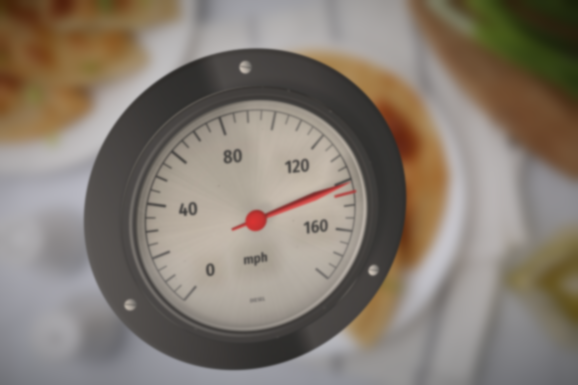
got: 140 mph
